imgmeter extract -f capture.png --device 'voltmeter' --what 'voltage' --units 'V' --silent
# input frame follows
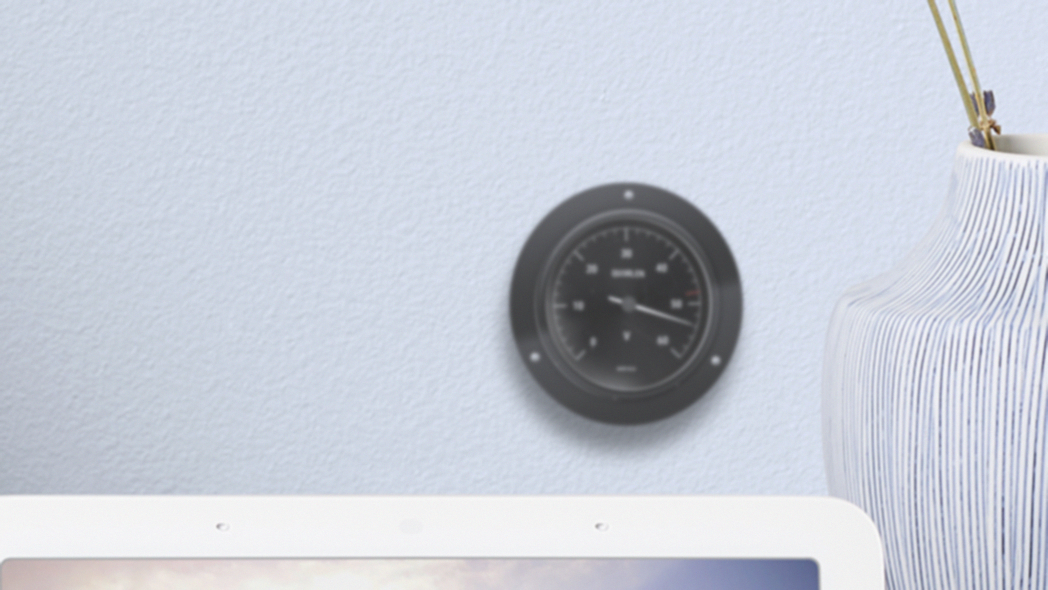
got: 54 V
